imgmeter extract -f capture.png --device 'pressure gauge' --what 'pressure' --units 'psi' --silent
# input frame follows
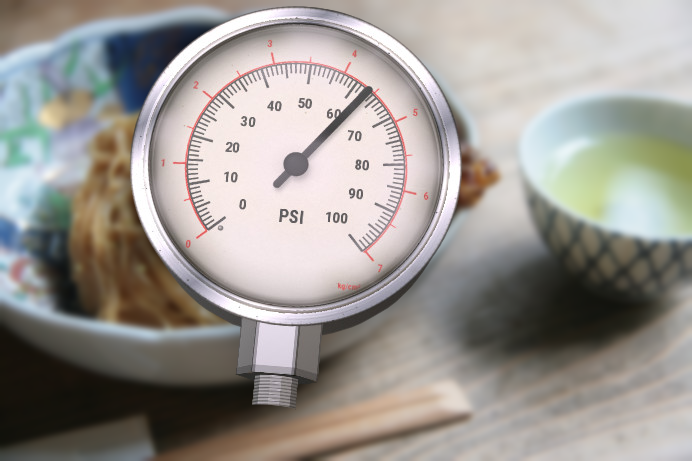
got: 63 psi
